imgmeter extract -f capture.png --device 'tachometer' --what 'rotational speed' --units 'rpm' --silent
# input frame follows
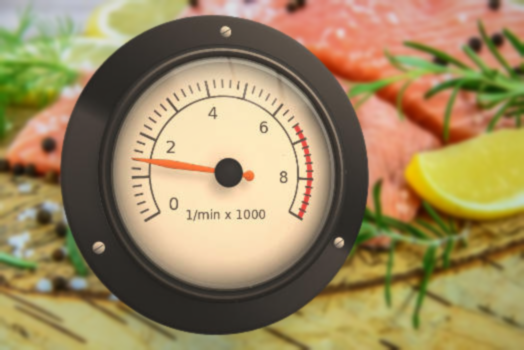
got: 1400 rpm
